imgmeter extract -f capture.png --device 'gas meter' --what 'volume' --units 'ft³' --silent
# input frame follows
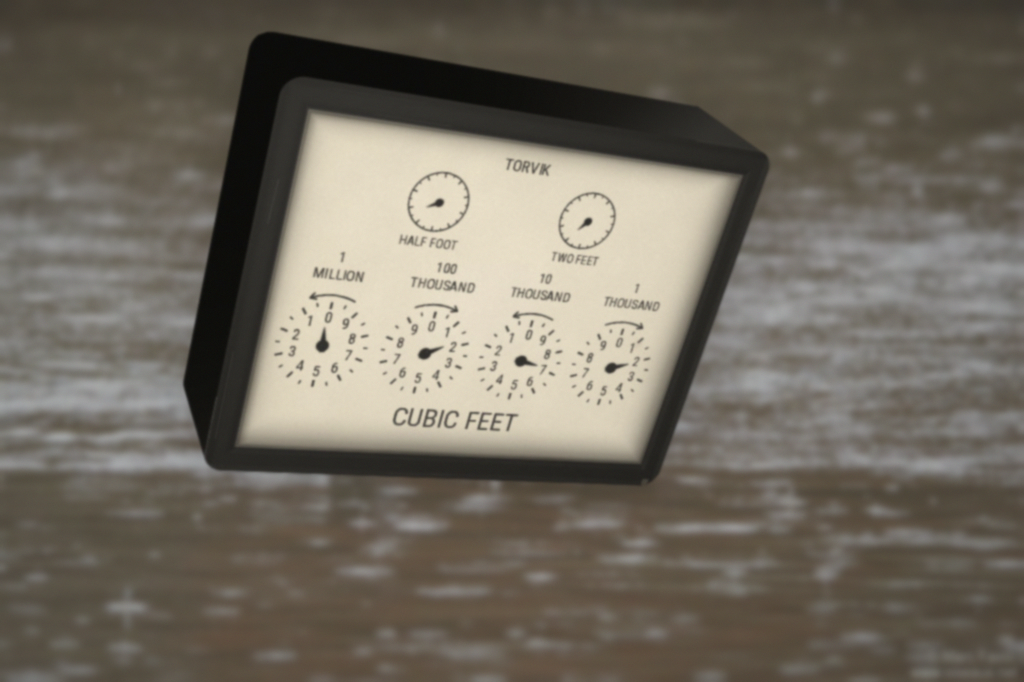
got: 17200 ft³
